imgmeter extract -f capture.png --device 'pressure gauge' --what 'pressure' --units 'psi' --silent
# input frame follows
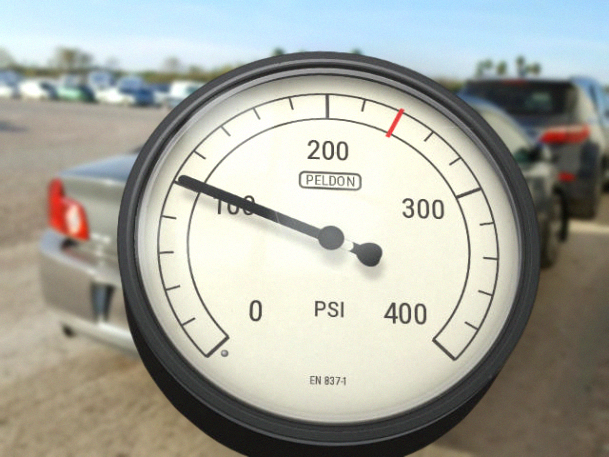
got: 100 psi
